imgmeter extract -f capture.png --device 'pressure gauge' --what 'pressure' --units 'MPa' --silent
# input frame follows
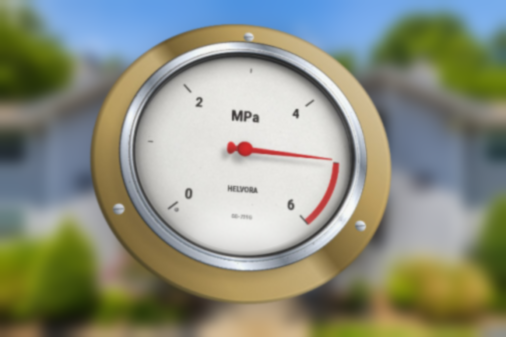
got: 5 MPa
